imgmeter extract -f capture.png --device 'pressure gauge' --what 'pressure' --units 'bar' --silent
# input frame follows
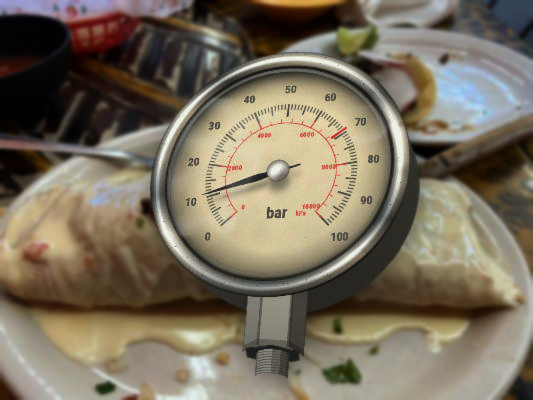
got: 10 bar
